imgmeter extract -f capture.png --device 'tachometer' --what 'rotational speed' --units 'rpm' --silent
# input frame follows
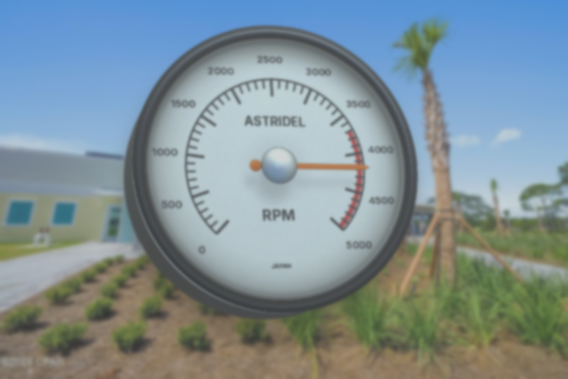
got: 4200 rpm
